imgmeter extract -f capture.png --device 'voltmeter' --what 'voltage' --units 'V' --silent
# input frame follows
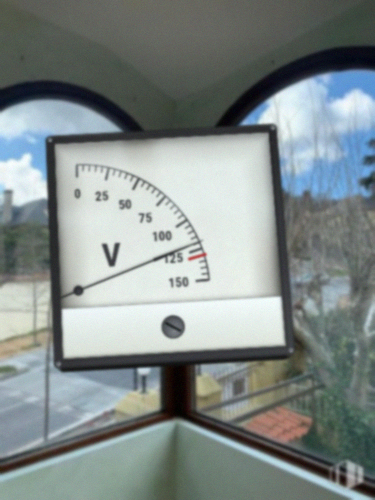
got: 120 V
